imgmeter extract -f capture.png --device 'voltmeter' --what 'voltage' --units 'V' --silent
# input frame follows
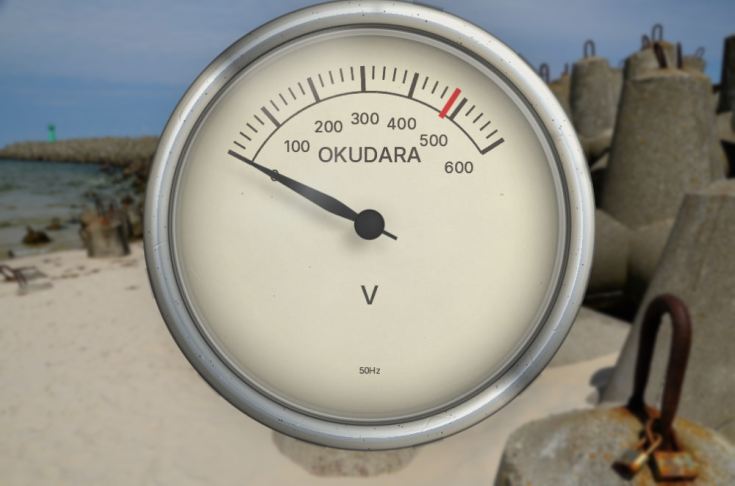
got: 0 V
